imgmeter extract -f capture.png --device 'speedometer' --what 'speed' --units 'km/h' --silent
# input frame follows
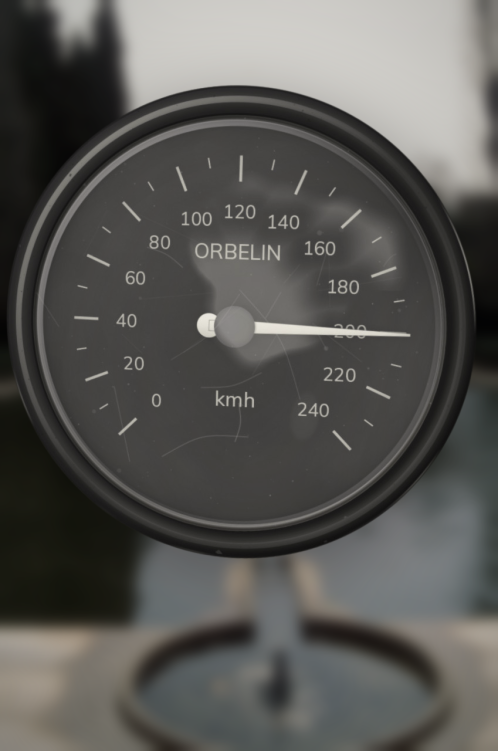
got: 200 km/h
